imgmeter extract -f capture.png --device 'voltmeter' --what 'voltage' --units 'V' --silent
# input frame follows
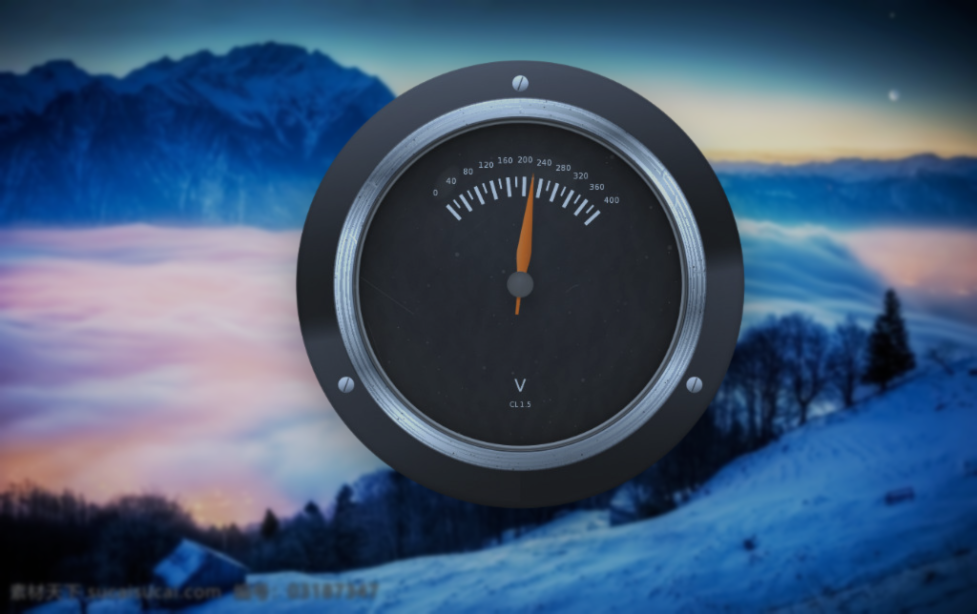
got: 220 V
